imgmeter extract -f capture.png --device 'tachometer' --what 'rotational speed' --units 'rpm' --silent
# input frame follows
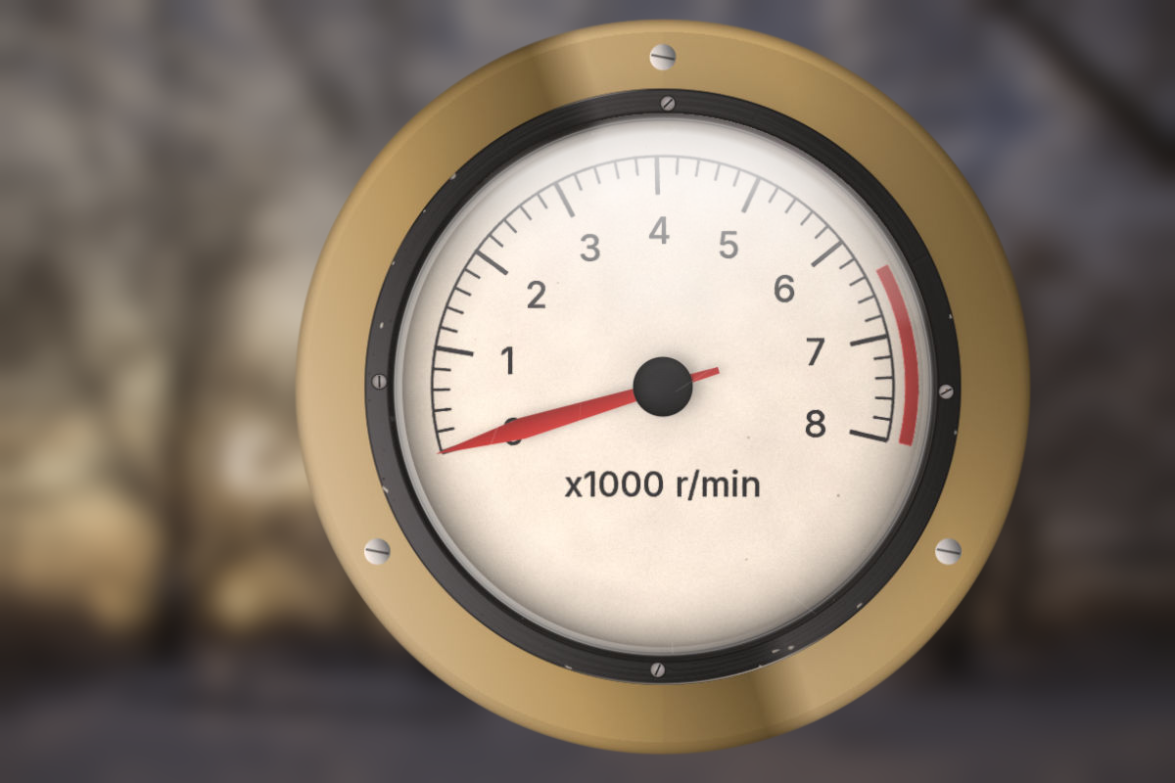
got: 0 rpm
